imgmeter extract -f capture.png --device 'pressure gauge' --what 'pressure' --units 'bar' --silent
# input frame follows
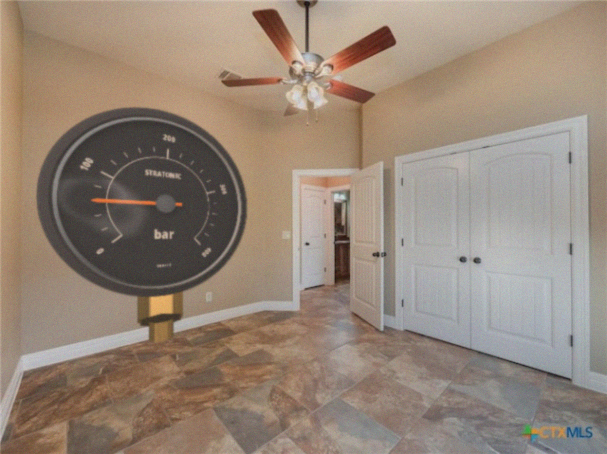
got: 60 bar
